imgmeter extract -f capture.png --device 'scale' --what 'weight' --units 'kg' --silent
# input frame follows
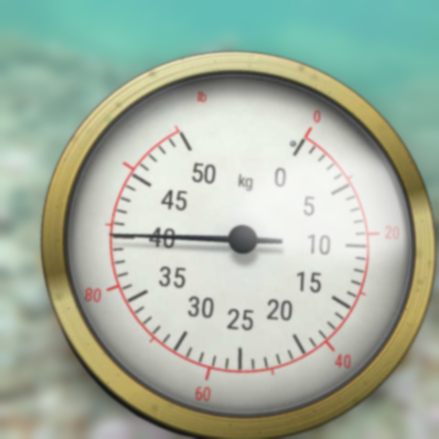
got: 40 kg
